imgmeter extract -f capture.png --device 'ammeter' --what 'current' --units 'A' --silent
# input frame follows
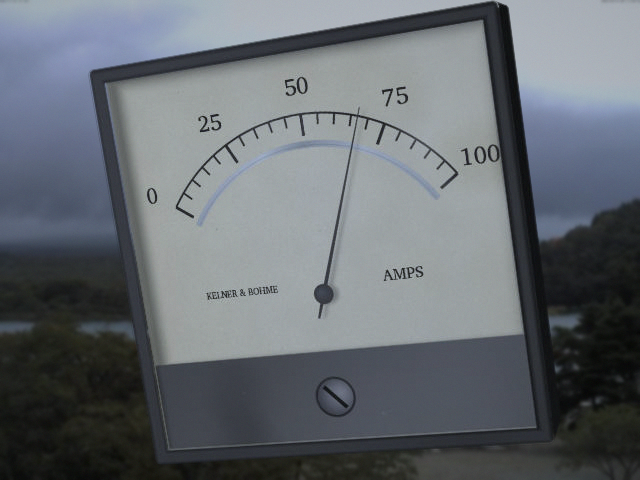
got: 67.5 A
